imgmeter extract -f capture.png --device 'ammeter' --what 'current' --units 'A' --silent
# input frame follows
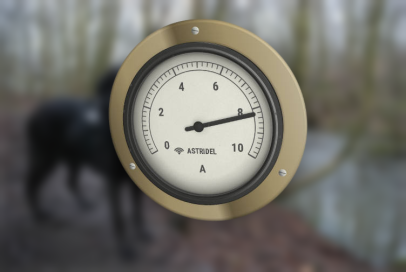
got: 8.2 A
